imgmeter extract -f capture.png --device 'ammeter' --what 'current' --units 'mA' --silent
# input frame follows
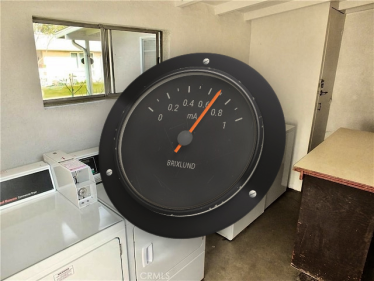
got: 0.7 mA
